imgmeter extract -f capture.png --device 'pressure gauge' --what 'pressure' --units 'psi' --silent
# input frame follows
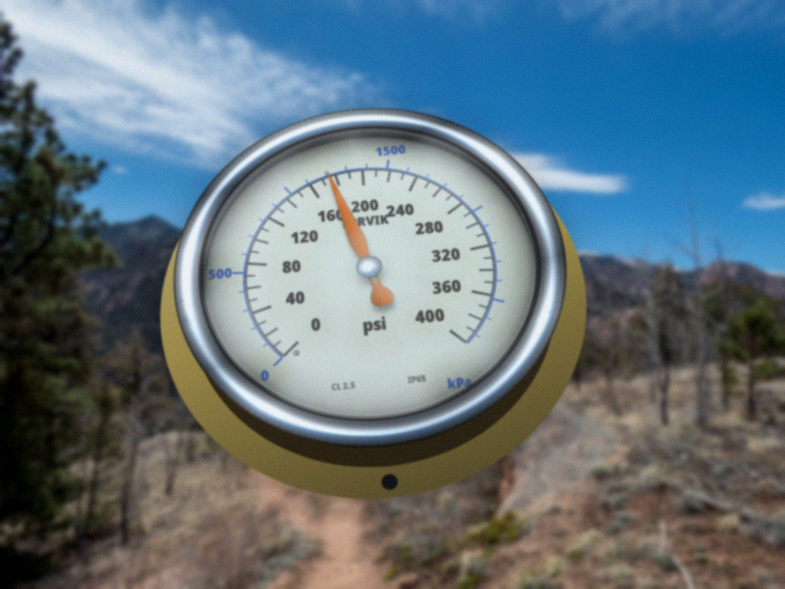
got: 175 psi
